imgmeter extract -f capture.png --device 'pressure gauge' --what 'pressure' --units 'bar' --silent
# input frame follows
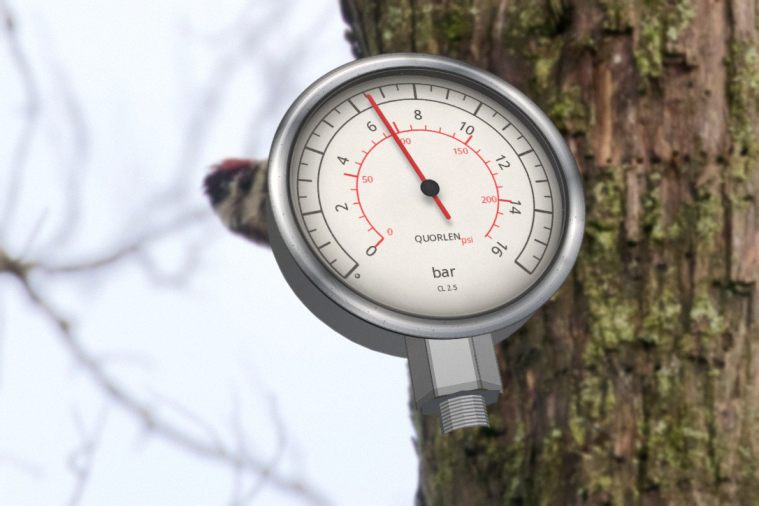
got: 6.5 bar
